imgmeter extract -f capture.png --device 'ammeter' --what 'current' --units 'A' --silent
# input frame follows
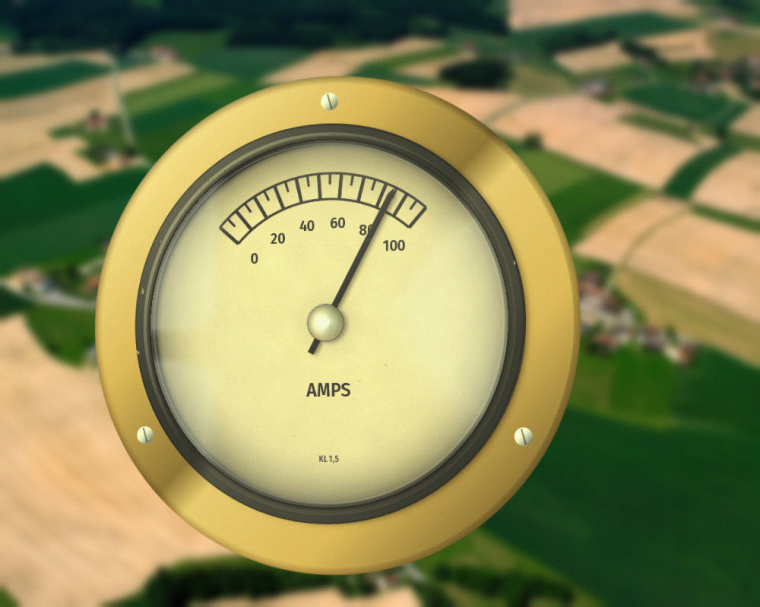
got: 85 A
